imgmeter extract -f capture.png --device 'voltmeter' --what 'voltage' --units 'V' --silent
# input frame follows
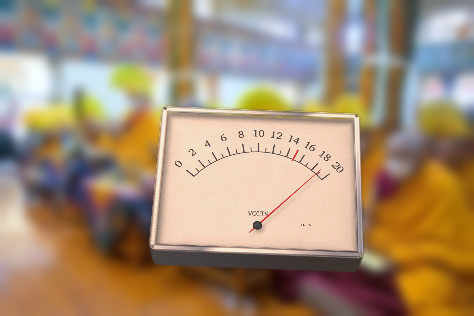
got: 19 V
